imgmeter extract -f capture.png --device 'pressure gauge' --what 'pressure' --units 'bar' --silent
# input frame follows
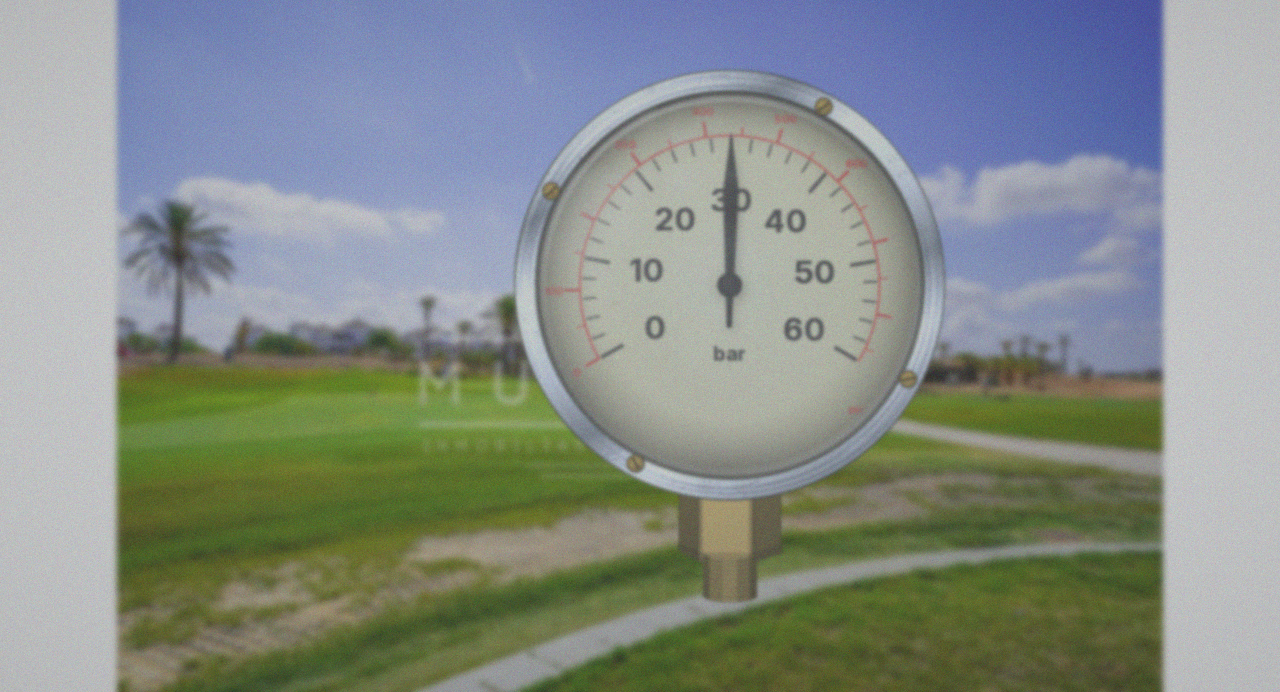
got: 30 bar
